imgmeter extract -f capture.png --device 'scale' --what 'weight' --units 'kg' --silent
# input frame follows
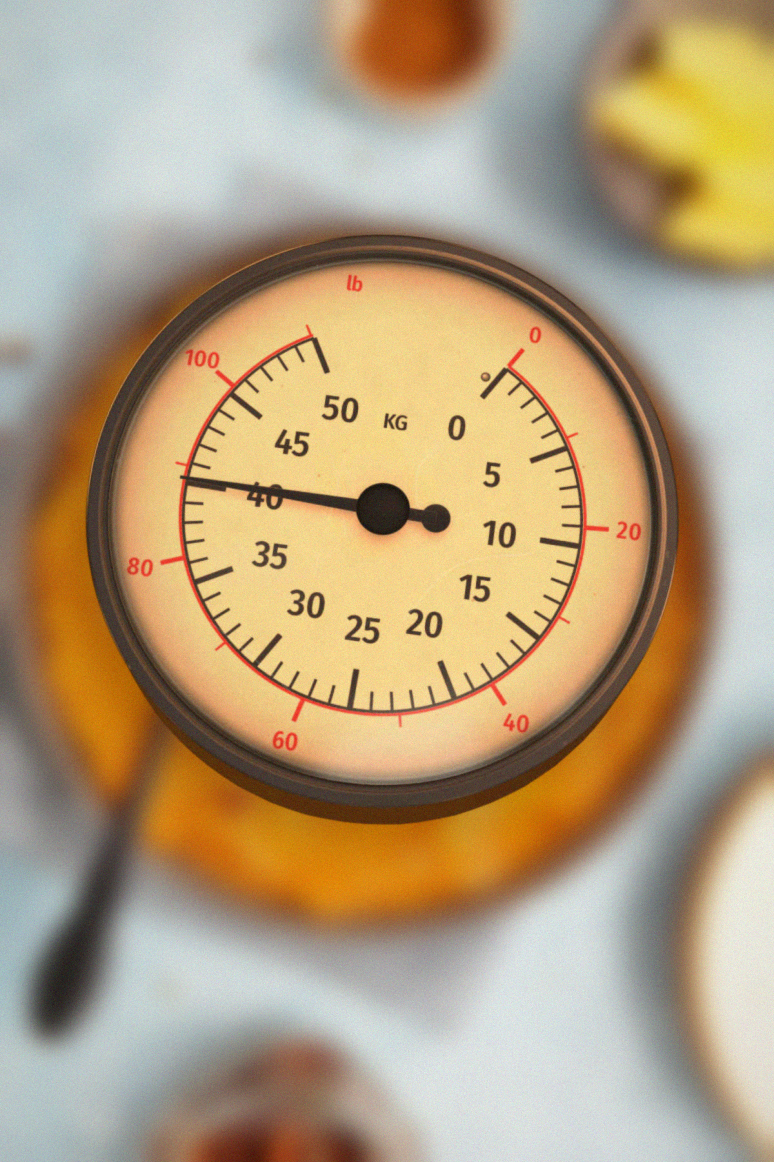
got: 40 kg
